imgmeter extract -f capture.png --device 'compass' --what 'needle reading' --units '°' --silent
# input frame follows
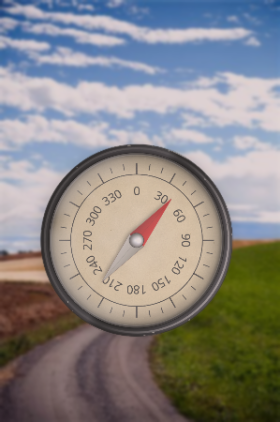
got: 40 °
